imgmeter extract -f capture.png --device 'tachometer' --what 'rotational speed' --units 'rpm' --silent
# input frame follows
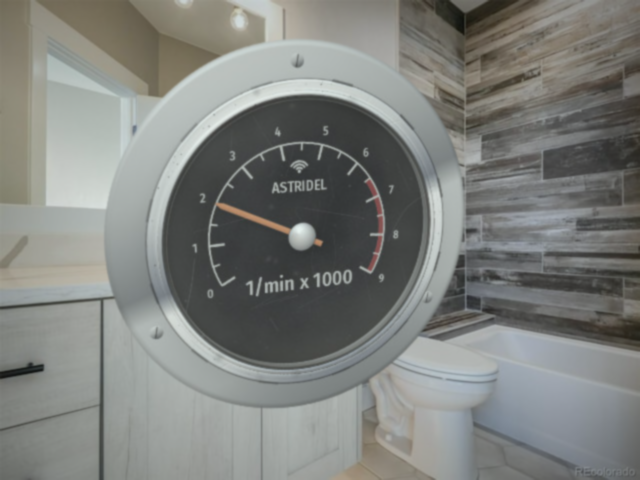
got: 2000 rpm
